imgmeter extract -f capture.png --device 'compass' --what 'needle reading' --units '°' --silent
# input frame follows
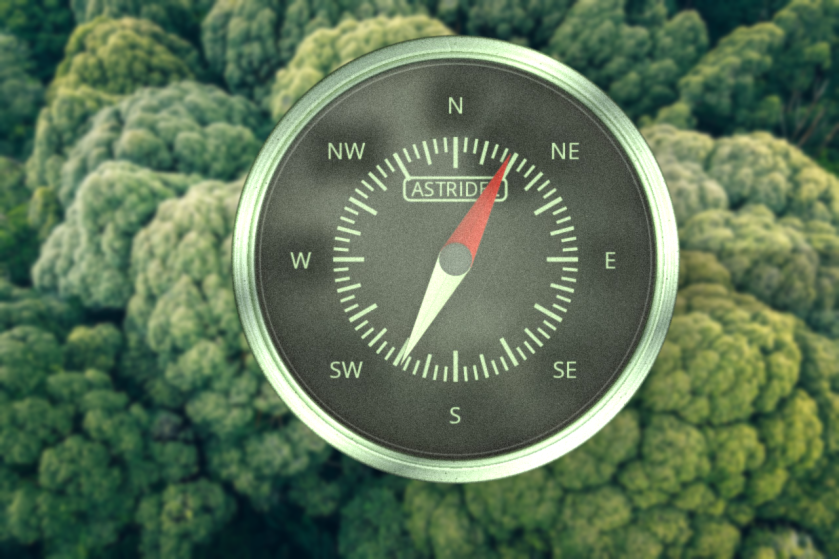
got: 27.5 °
